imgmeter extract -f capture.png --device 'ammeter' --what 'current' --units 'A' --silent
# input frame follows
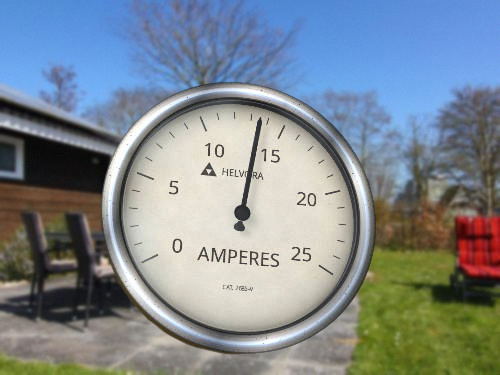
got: 13.5 A
